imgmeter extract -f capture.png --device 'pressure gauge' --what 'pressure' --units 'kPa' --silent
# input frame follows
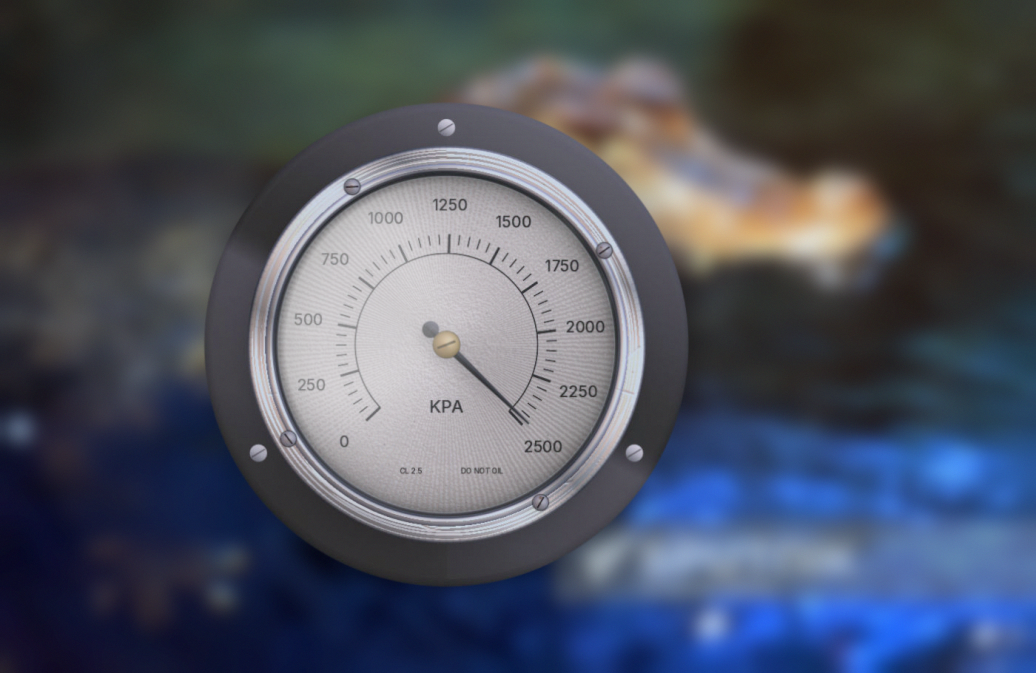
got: 2475 kPa
